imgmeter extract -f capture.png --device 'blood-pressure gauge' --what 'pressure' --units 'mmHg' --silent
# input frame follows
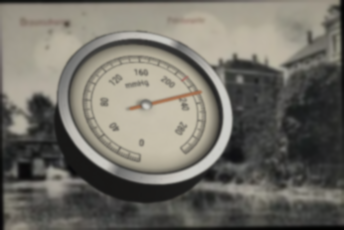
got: 230 mmHg
